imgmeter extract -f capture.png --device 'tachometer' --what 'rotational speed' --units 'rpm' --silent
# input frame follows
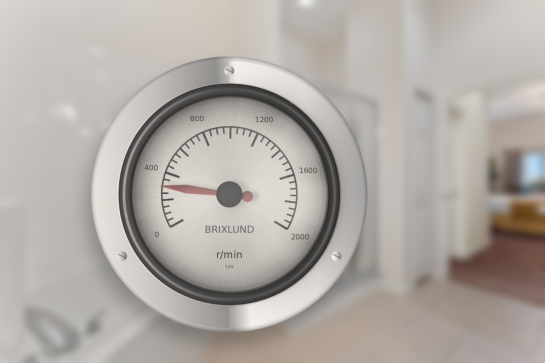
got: 300 rpm
